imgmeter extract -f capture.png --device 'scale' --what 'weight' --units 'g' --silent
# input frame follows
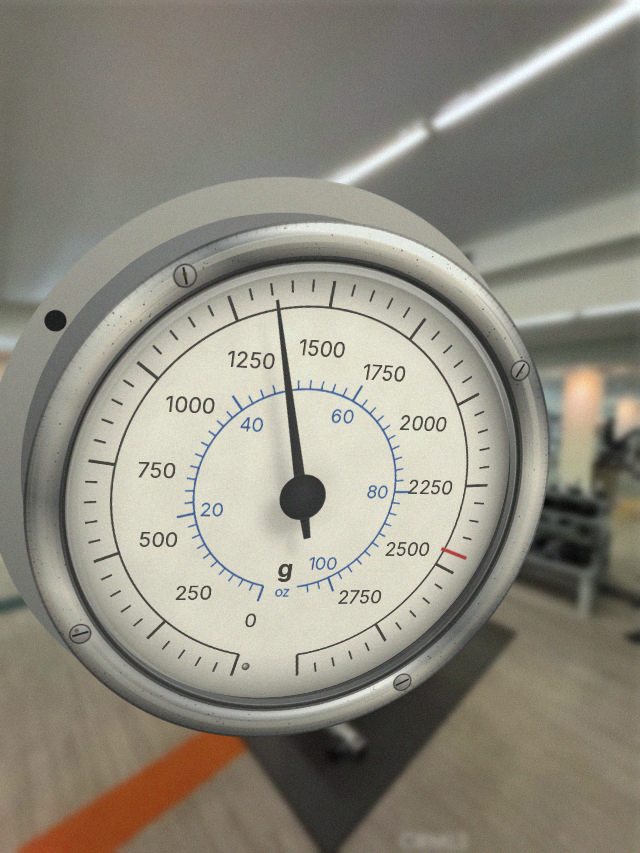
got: 1350 g
